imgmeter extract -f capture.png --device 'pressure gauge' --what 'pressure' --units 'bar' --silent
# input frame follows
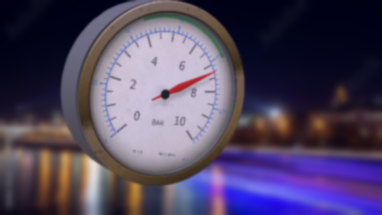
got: 7.25 bar
